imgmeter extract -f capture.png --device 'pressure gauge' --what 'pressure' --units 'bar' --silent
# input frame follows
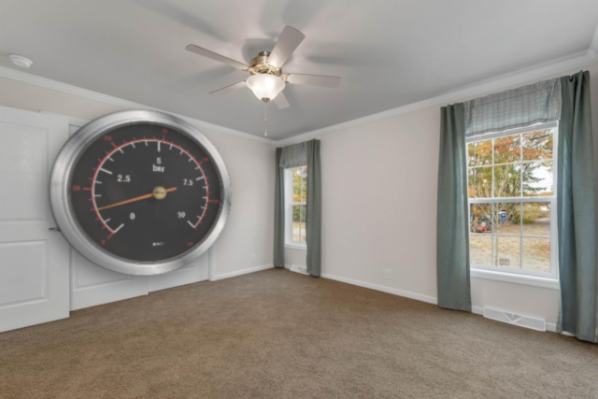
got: 1 bar
